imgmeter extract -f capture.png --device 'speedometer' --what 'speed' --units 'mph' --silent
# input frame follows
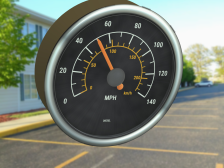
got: 50 mph
